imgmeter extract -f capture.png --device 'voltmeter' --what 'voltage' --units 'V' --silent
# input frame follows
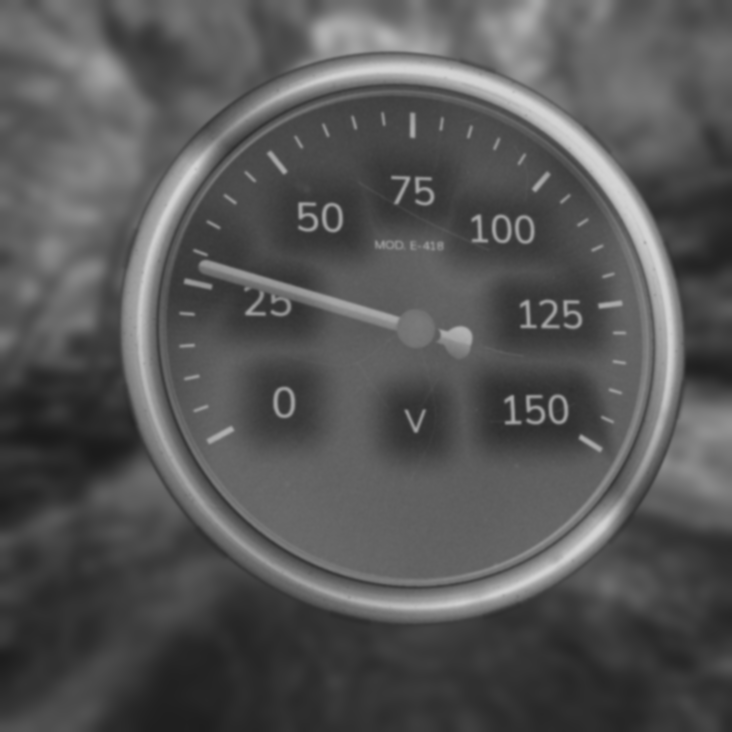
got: 27.5 V
